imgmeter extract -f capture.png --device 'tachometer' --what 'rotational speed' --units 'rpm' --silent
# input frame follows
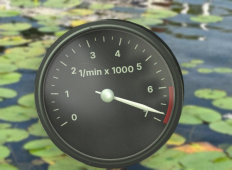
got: 6750 rpm
